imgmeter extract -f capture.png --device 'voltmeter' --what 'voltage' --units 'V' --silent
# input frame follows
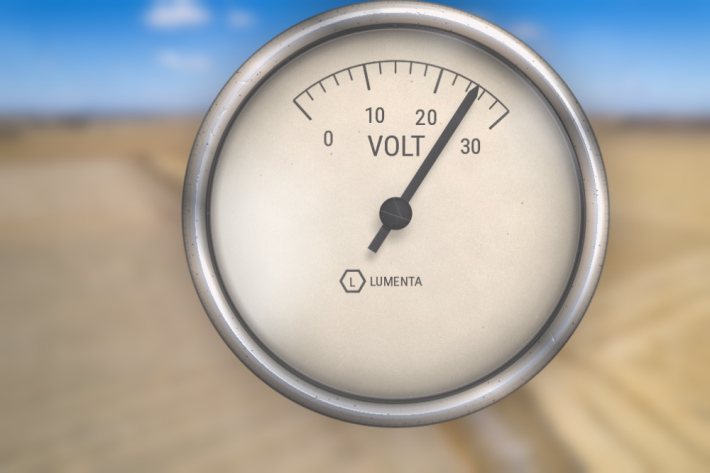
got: 25 V
